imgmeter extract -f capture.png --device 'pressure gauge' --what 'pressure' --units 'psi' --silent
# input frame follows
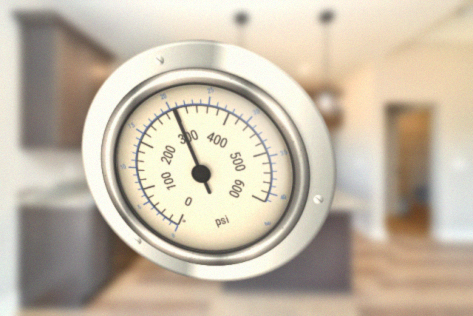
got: 300 psi
